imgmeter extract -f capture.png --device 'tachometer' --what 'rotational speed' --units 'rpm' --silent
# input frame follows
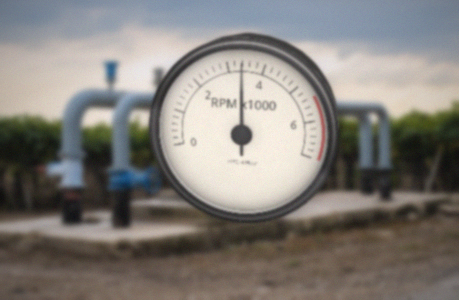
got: 3400 rpm
